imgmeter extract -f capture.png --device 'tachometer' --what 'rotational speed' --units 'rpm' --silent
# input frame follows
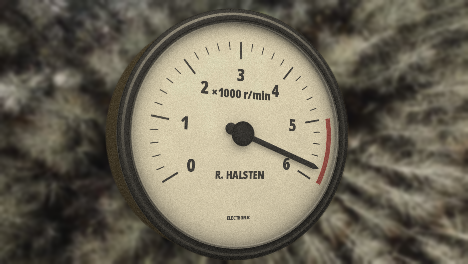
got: 5800 rpm
